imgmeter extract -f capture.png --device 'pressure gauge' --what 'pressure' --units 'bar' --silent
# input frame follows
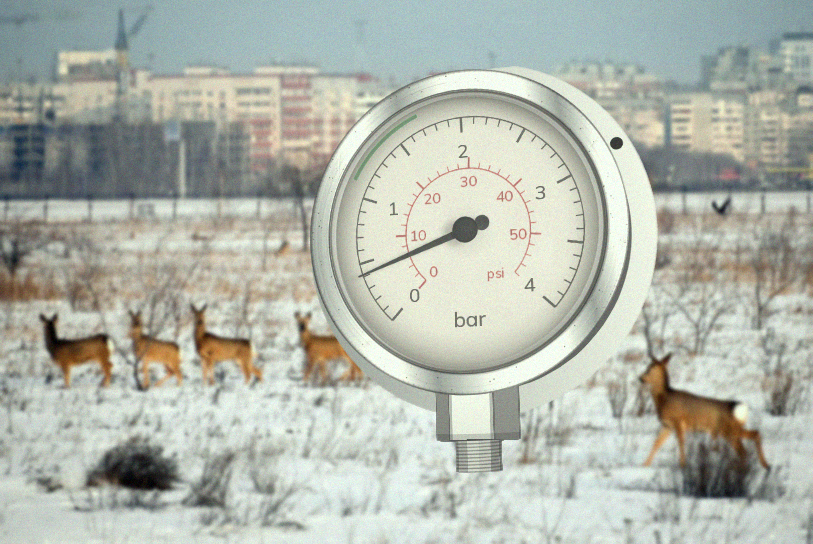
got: 0.4 bar
